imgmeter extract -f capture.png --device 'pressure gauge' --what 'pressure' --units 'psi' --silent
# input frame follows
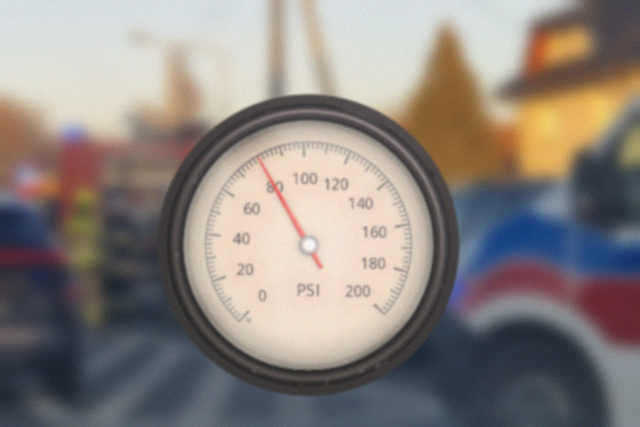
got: 80 psi
